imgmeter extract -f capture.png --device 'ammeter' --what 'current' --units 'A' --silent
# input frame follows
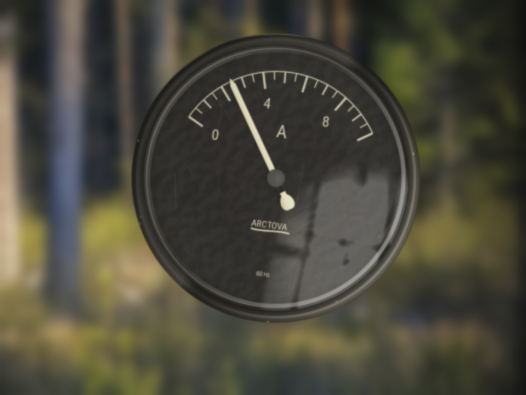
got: 2.5 A
